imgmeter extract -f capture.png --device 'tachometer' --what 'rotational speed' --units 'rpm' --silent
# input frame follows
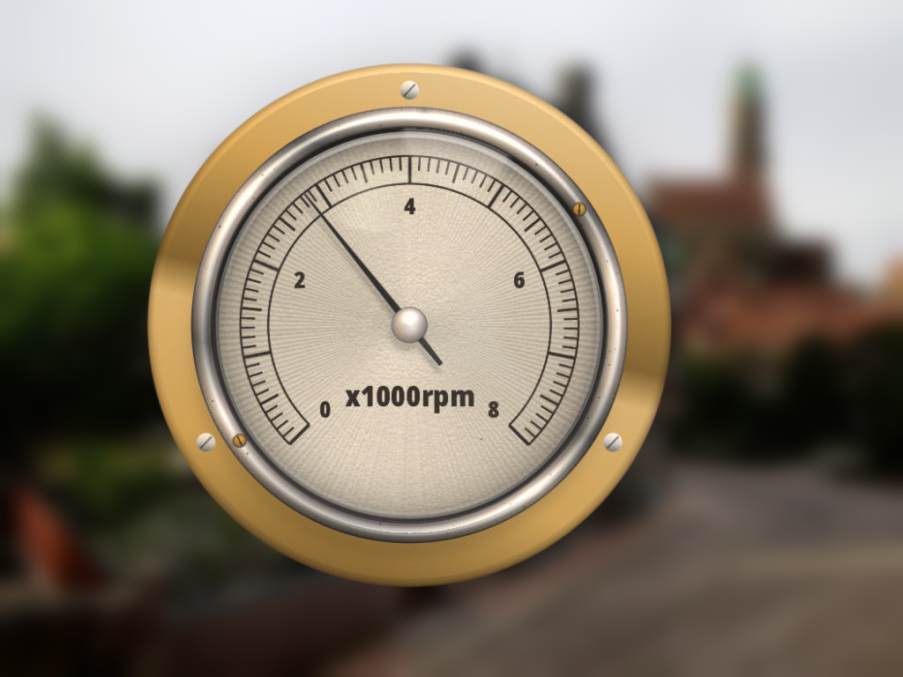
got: 2850 rpm
